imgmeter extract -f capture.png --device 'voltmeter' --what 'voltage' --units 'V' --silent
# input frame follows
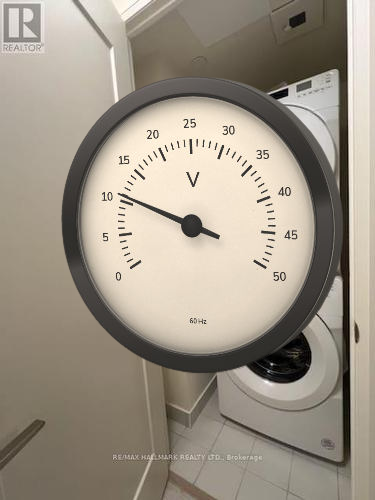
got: 11 V
